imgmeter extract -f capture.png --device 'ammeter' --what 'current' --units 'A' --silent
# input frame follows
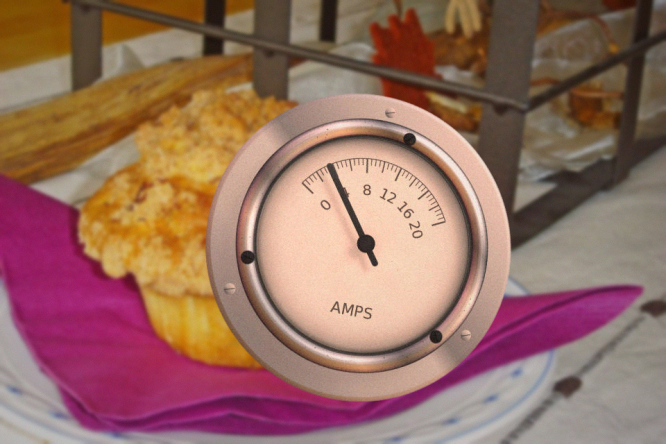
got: 3.5 A
